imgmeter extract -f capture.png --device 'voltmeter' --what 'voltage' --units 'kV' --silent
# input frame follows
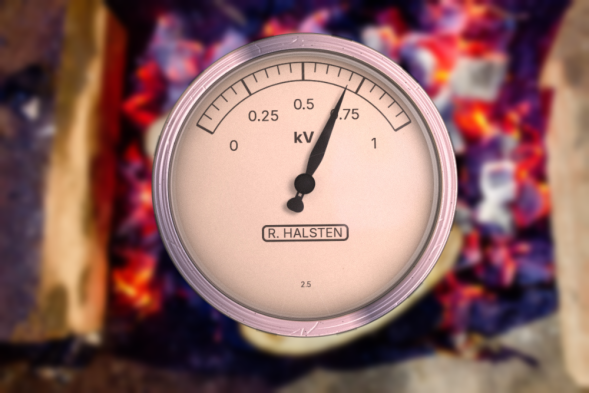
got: 0.7 kV
